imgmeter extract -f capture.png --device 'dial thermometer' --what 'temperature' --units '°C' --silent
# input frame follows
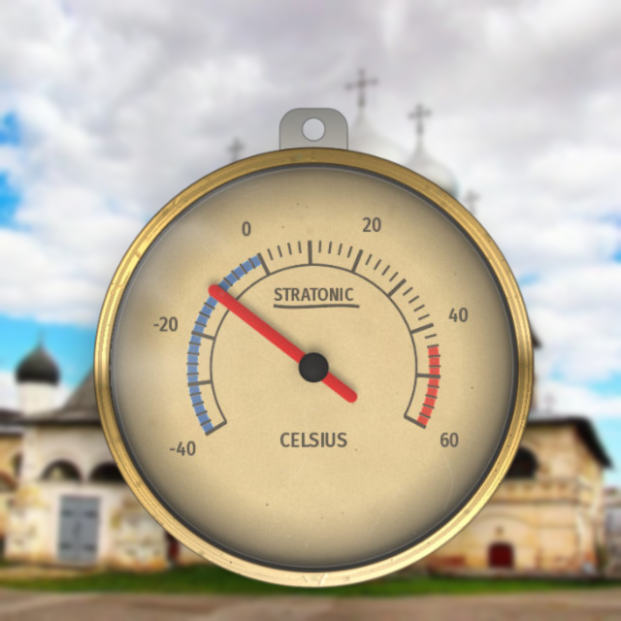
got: -11 °C
